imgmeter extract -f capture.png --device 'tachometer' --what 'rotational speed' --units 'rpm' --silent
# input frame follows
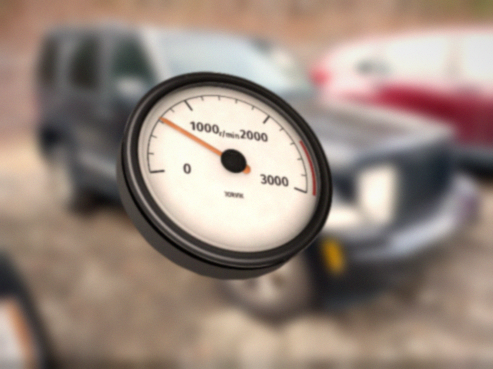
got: 600 rpm
